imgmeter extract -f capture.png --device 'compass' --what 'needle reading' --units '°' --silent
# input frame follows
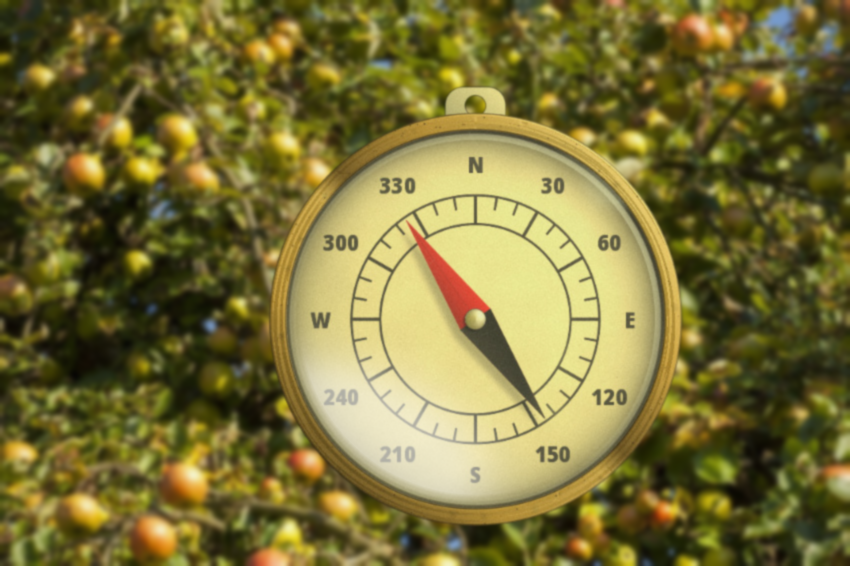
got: 325 °
